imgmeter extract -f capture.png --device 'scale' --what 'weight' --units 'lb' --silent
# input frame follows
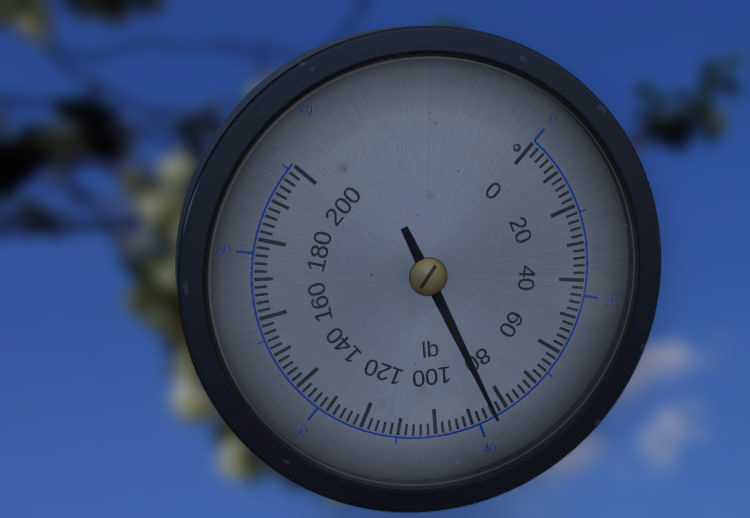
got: 84 lb
